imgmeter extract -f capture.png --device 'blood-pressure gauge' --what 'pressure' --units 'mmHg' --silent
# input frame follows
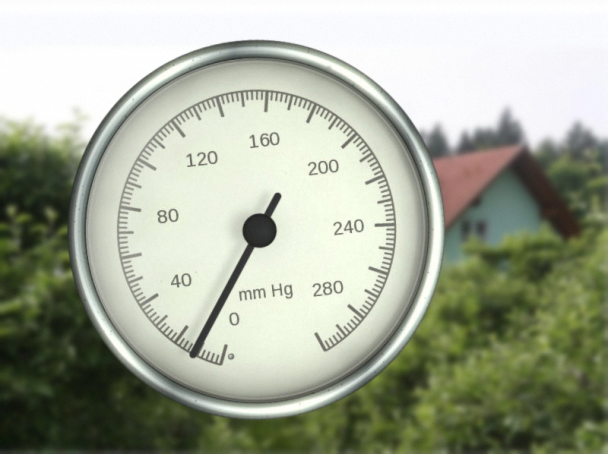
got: 12 mmHg
